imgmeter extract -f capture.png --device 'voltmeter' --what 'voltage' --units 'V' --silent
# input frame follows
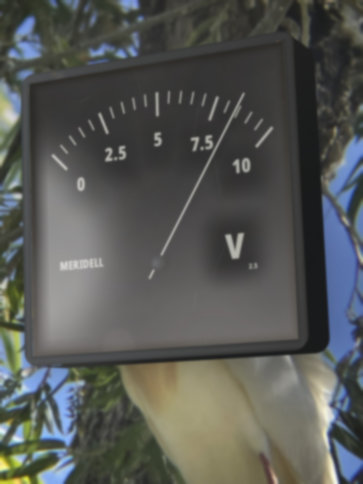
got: 8.5 V
